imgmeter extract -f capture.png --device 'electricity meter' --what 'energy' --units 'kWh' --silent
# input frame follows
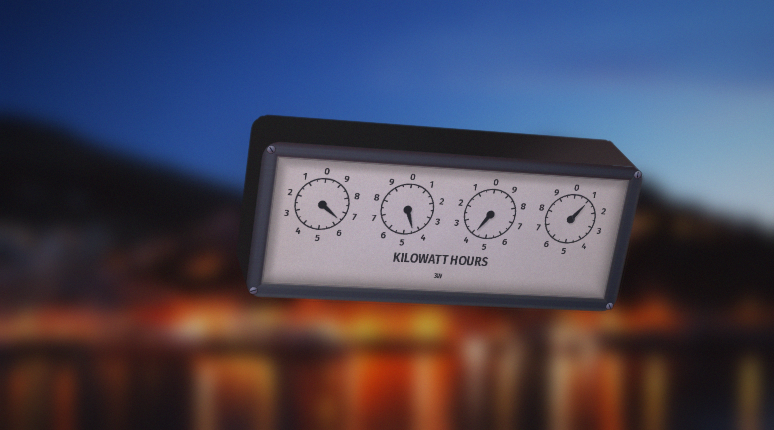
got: 6441 kWh
